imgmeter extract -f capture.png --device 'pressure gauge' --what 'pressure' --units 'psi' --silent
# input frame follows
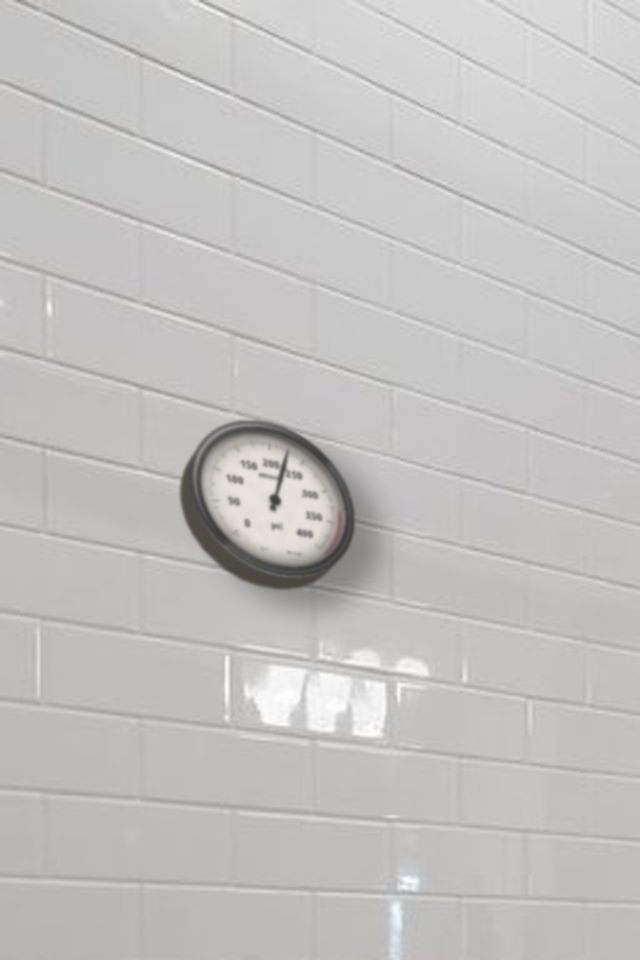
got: 225 psi
